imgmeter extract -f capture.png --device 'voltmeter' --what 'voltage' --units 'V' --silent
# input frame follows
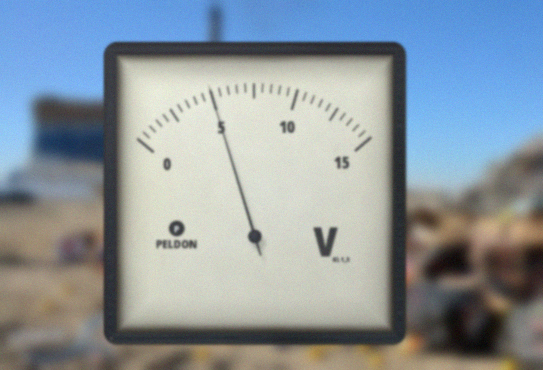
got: 5 V
